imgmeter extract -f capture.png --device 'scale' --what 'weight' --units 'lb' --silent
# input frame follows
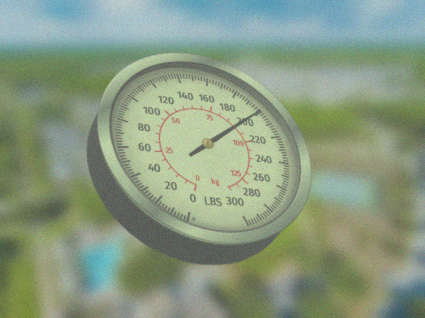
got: 200 lb
